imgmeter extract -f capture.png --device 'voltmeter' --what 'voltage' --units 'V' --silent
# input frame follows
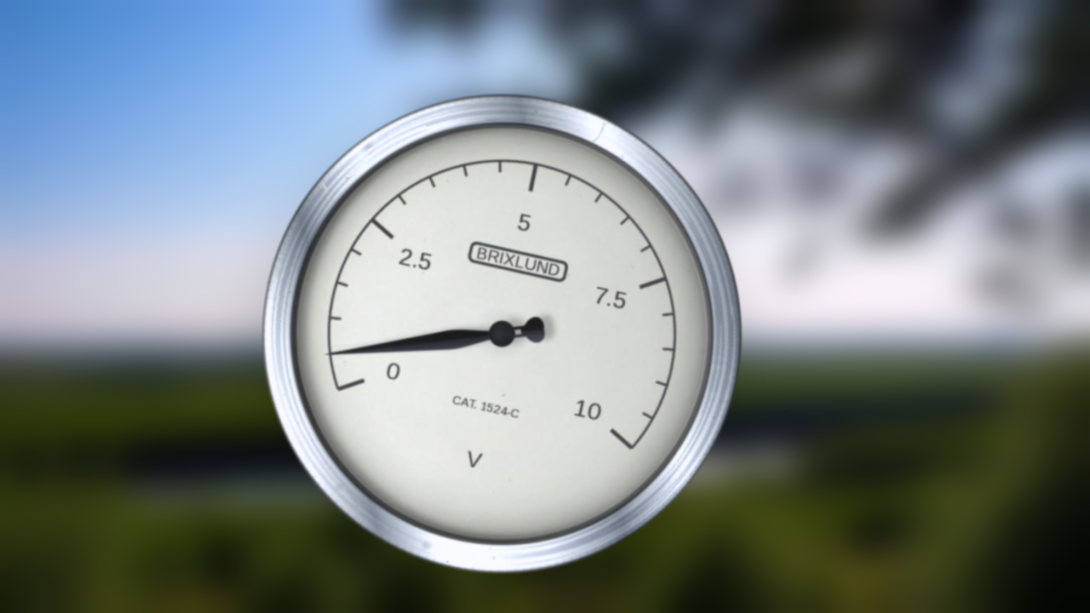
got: 0.5 V
